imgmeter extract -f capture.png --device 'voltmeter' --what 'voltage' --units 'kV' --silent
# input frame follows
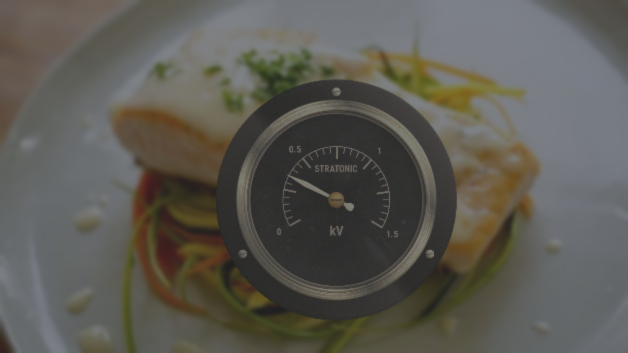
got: 0.35 kV
